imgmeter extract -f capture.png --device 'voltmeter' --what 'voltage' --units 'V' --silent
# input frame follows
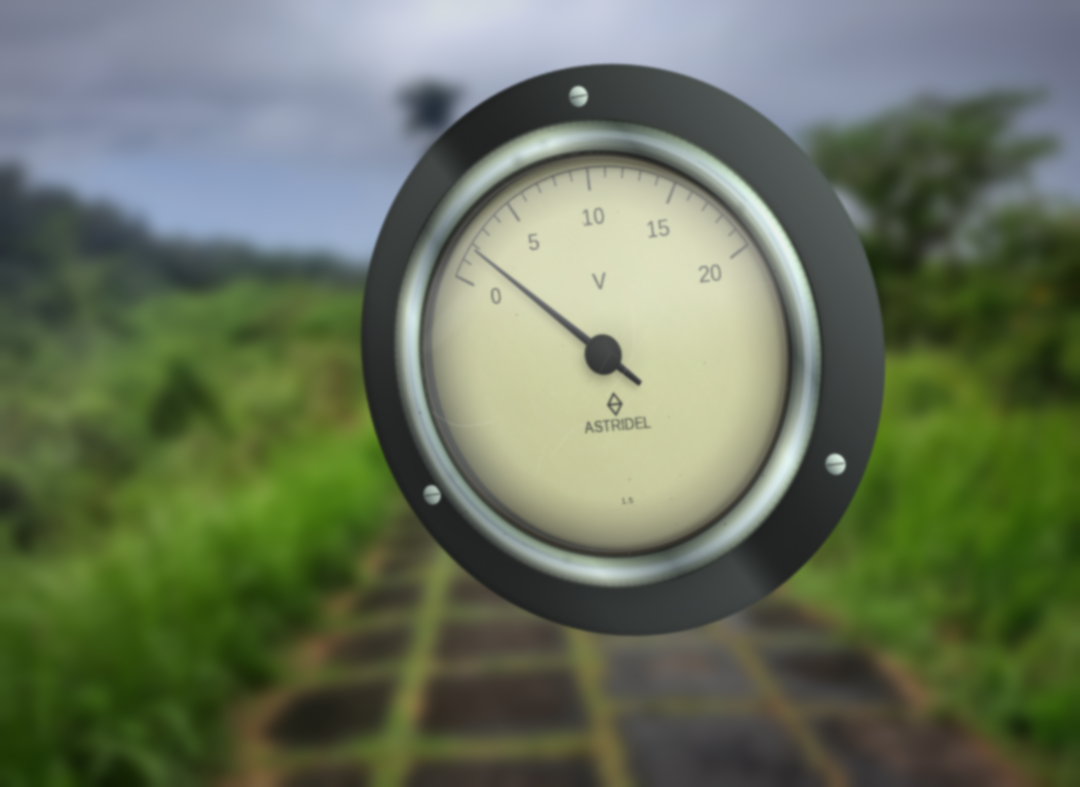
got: 2 V
